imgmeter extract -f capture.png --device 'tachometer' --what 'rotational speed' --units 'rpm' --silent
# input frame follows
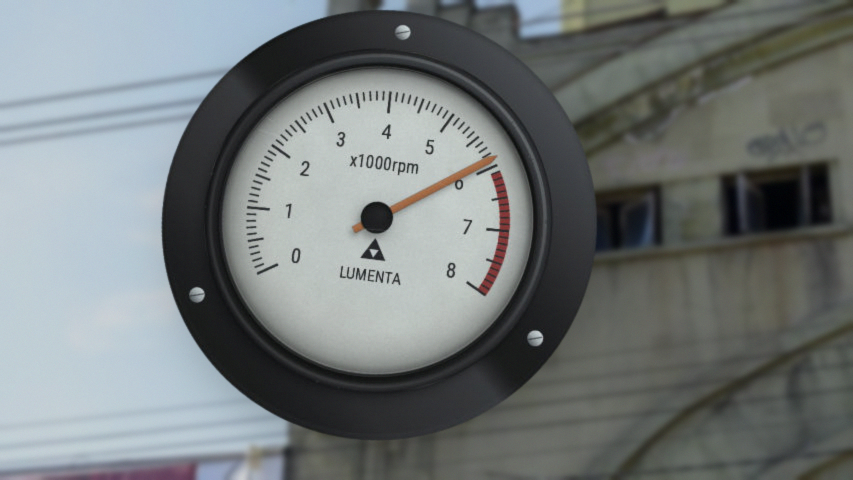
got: 5900 rpm
